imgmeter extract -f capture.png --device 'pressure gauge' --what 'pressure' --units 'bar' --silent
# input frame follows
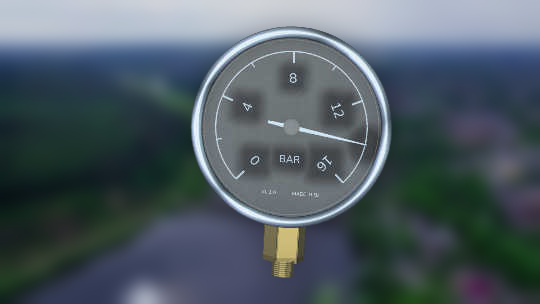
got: 14 bar
